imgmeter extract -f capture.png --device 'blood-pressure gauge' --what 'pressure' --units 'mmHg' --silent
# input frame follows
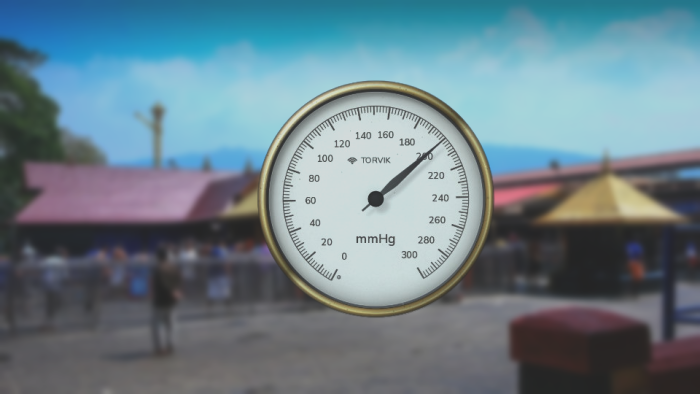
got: 200 mmHg
